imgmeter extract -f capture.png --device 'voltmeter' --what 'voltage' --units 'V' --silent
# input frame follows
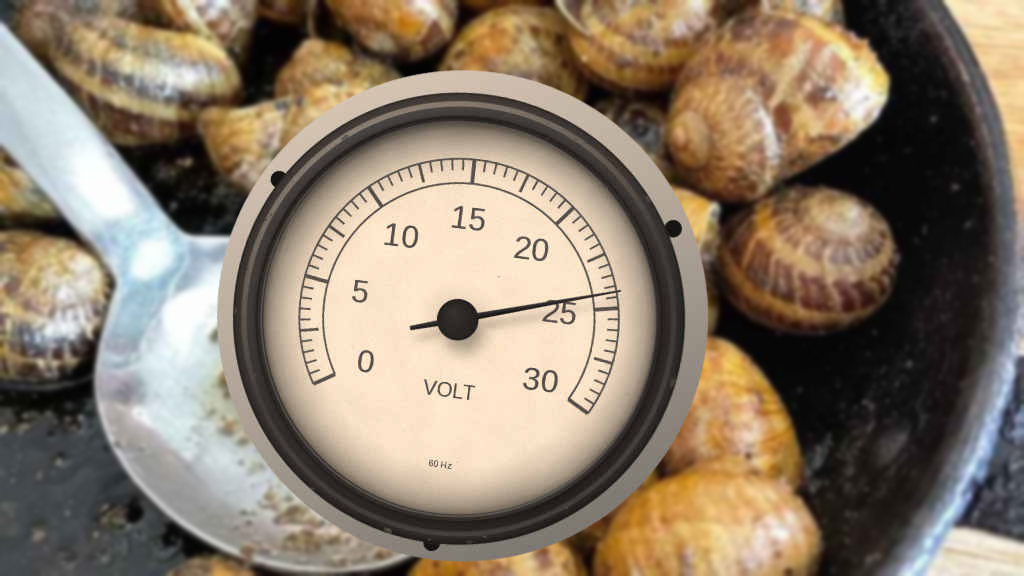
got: 24.25 V
